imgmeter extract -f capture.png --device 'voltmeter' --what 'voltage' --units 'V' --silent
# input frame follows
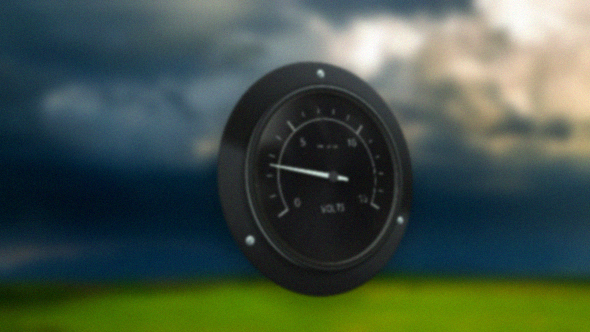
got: 2.5 V
